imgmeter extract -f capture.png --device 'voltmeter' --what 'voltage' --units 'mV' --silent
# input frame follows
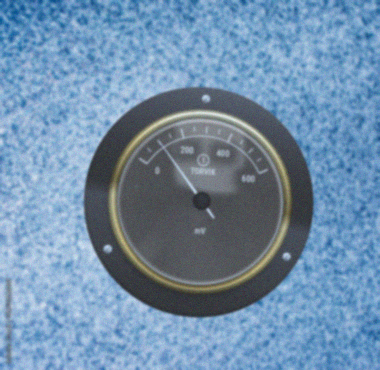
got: 100 mV
